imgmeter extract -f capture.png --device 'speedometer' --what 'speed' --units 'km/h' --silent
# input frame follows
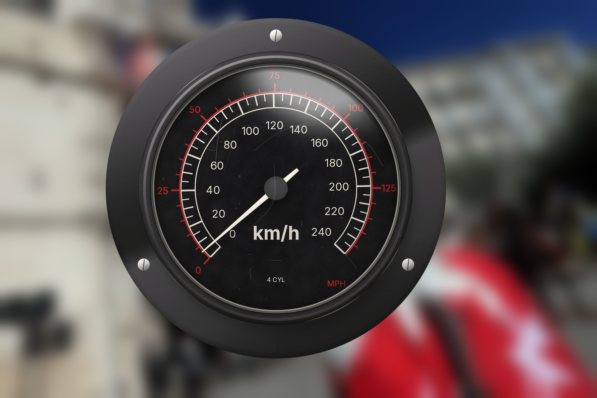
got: 5 km/h
